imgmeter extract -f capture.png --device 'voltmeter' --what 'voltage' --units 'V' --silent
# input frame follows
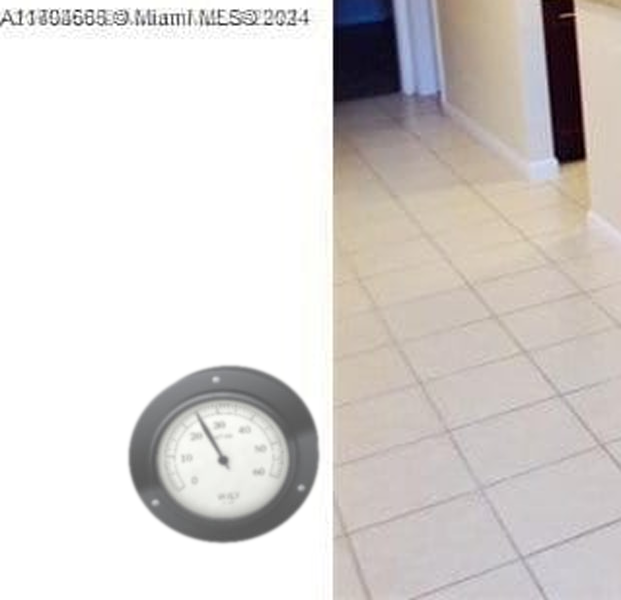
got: 25 V
